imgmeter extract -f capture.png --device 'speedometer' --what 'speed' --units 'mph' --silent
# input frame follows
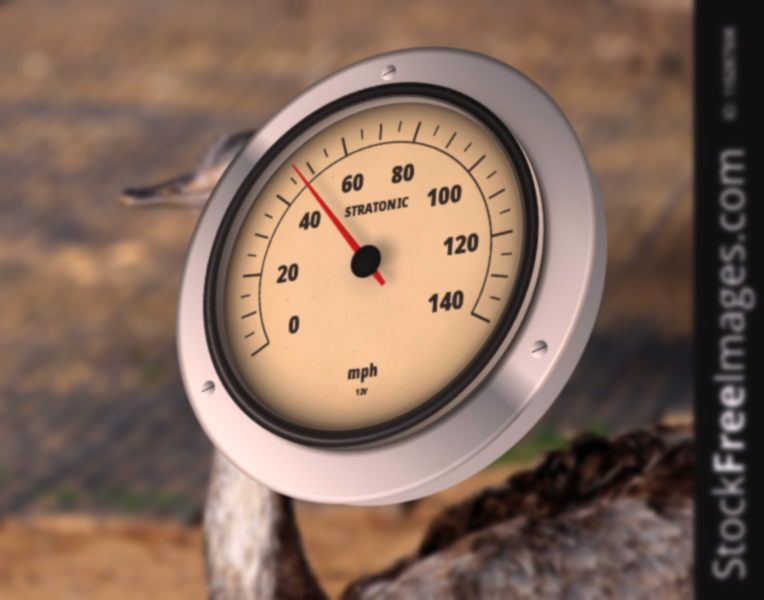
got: 47.5 mph
